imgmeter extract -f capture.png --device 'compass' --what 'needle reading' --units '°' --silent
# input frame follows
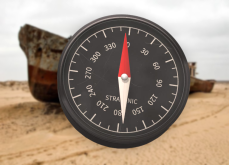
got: 355 °
